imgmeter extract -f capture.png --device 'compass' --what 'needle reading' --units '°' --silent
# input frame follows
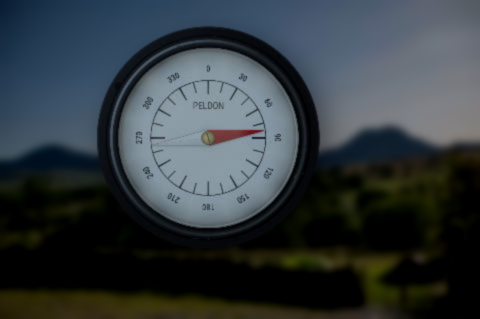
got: 82.5 °
